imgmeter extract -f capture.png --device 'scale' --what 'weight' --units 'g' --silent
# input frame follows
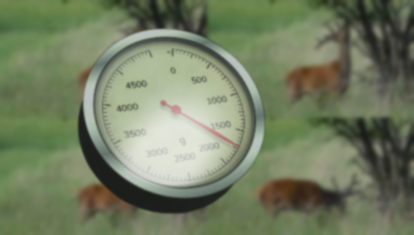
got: 1750 g
